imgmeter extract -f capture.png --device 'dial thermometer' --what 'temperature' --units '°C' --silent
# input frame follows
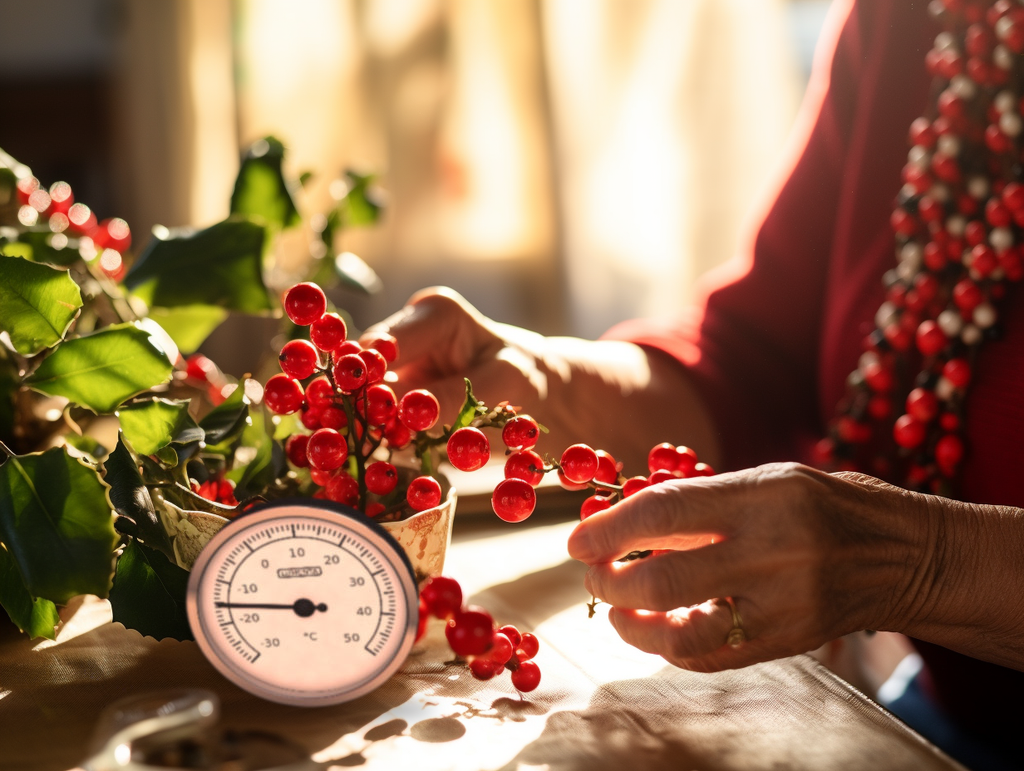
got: -15 °C
